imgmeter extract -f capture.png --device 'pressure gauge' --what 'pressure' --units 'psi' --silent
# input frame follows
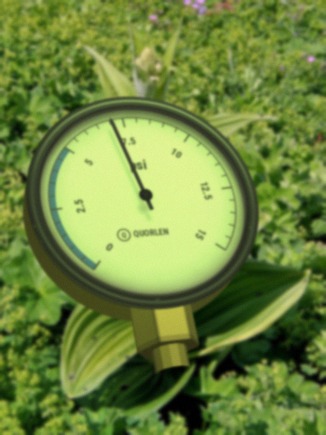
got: 7 psi
